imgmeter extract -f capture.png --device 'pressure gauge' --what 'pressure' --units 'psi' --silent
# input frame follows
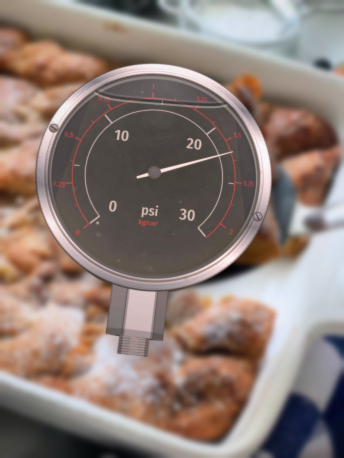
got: 22.5 psi
